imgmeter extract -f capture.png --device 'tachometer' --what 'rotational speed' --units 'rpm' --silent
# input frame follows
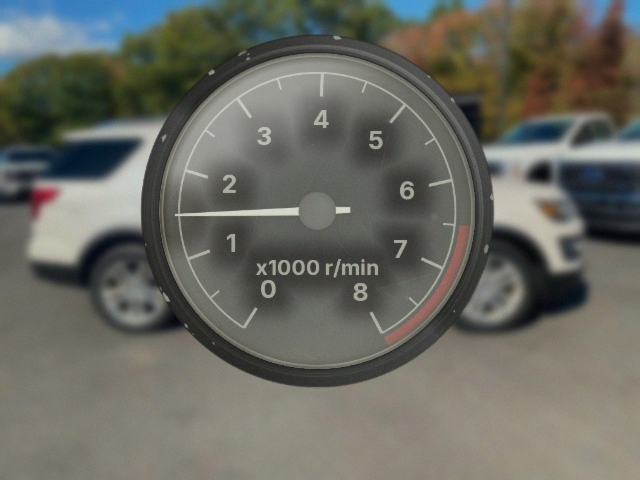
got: 1500 rpm
